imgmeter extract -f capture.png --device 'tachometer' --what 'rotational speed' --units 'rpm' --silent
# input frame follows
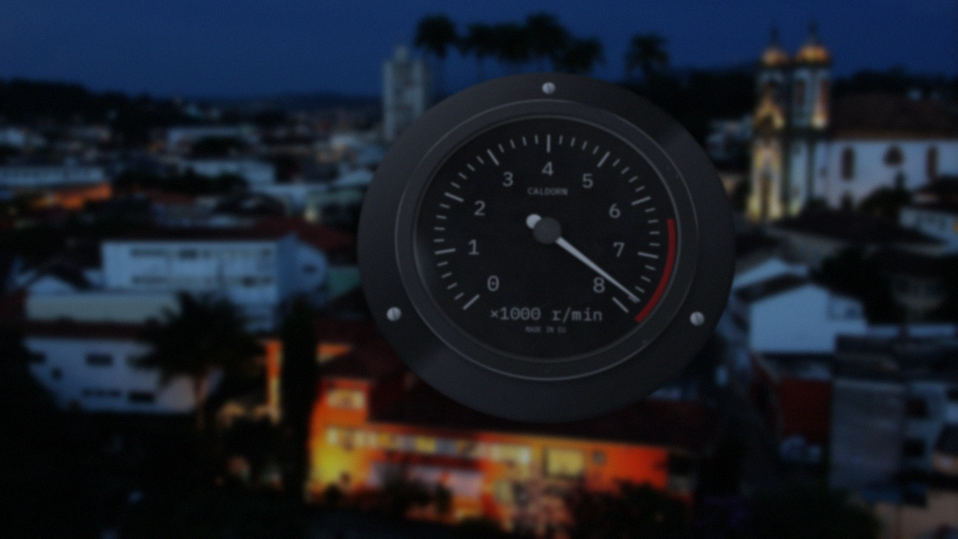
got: 7800 rpm
